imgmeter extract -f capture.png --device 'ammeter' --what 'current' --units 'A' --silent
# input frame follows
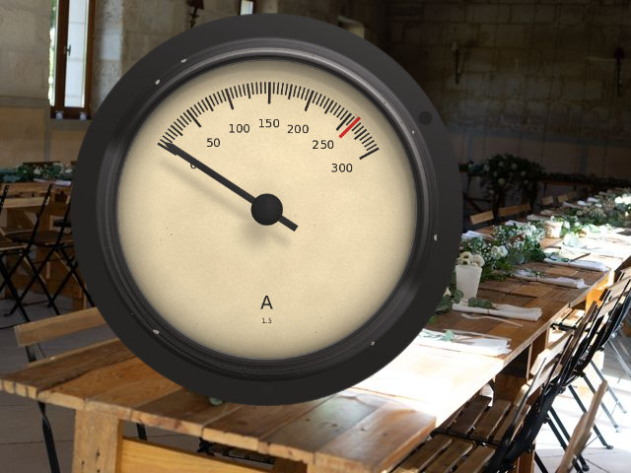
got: 5 A
